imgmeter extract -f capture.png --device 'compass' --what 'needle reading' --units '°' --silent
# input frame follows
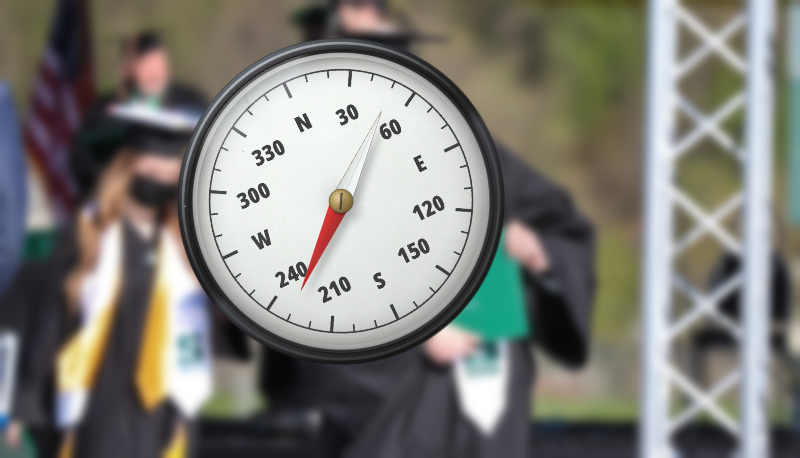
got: 230 °
